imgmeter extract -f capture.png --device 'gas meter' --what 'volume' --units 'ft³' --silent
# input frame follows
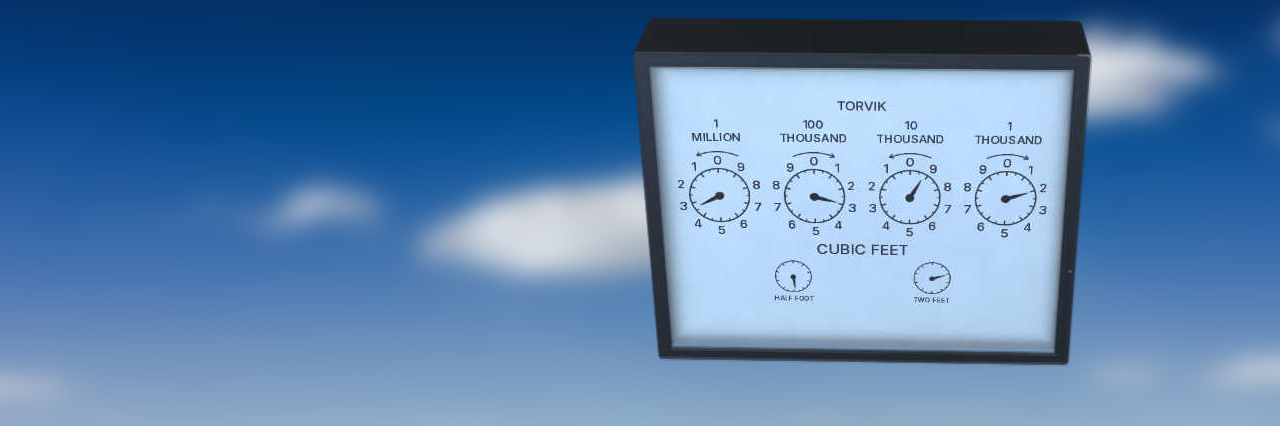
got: 329200 ft³
